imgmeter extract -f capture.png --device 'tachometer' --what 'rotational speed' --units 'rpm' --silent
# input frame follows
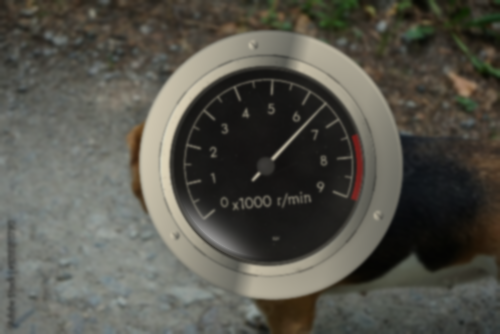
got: 6500 rpm
